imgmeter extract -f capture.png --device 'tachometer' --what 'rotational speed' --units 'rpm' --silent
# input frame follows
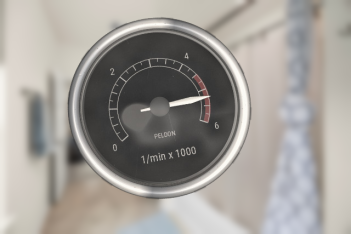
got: 5250 rpm
